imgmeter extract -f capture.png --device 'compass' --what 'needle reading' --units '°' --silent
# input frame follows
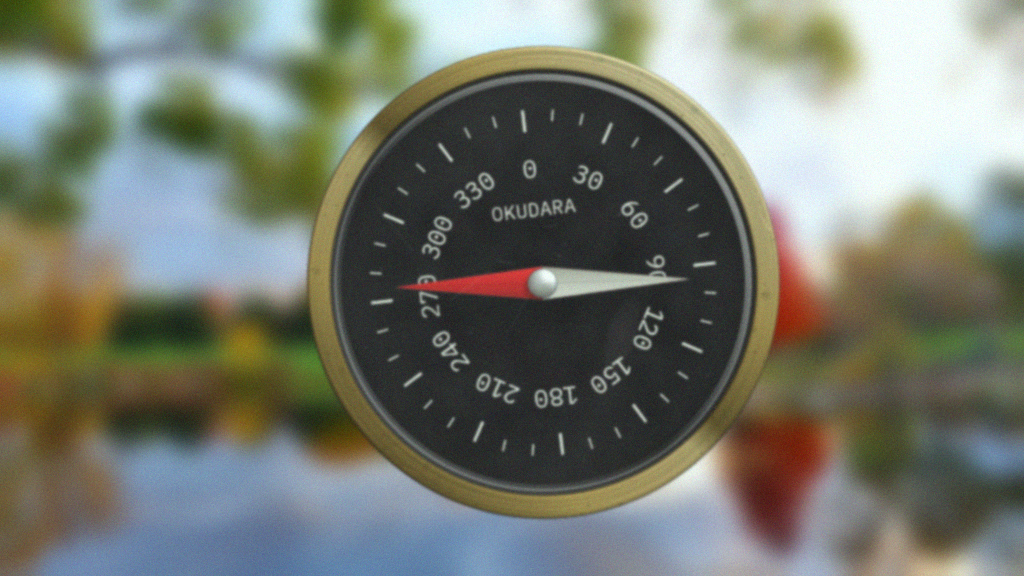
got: 275 °
